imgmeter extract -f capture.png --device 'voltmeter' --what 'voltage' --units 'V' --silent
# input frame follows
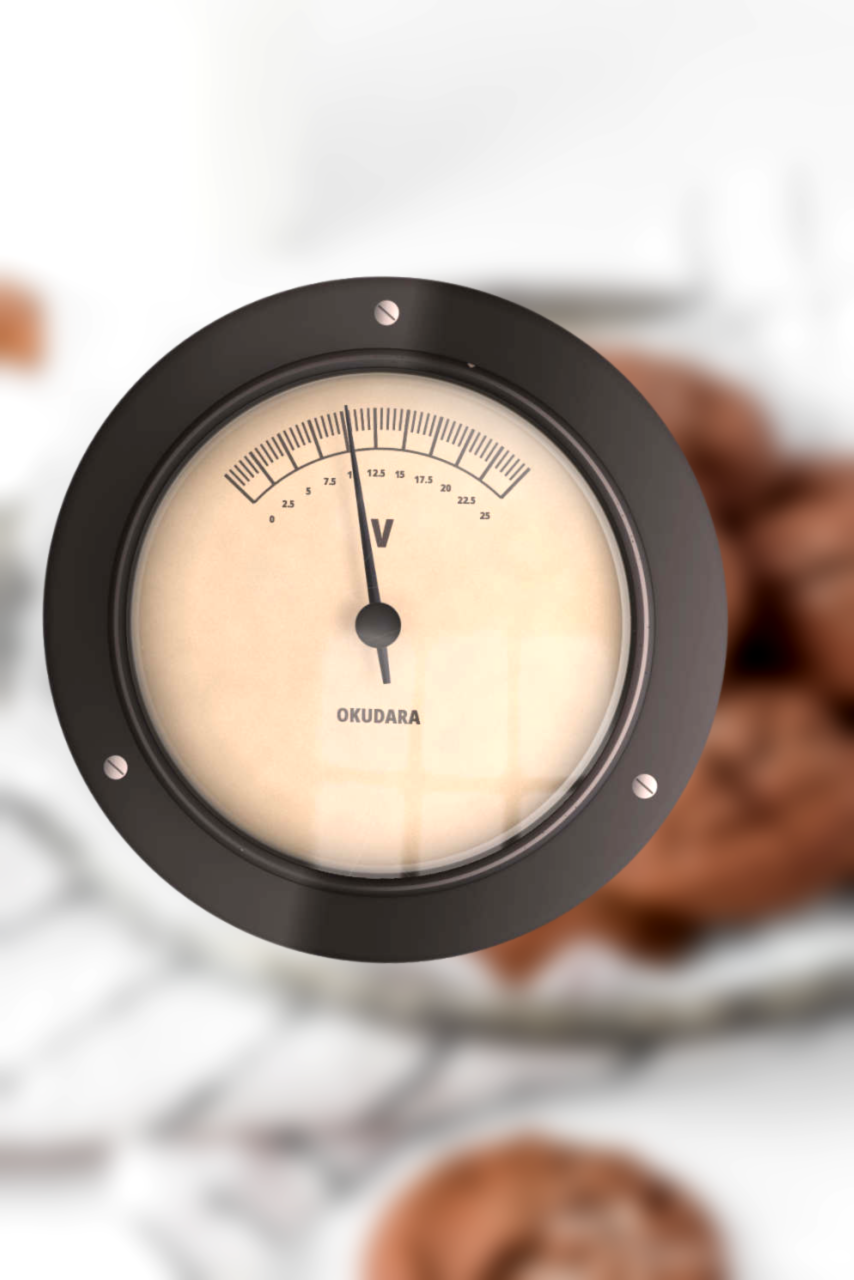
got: 10.5 V
